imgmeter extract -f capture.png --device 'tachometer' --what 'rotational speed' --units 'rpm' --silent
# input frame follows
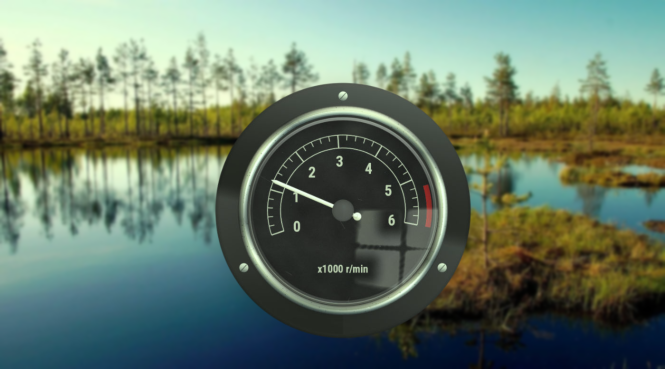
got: 1200 rpm
